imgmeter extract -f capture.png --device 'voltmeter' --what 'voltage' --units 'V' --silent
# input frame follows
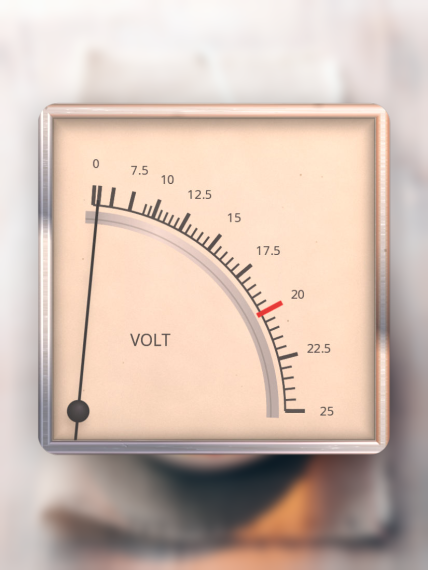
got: 2.5 V
